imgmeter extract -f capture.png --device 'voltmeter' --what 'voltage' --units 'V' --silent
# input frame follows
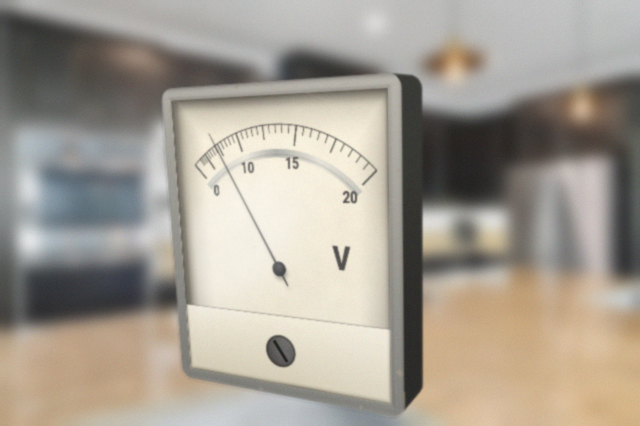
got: 7.5 V
